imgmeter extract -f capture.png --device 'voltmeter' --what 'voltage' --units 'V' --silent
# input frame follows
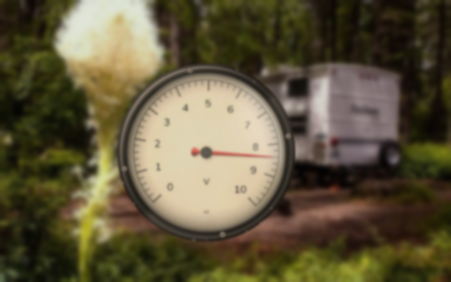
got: 8.4 V
